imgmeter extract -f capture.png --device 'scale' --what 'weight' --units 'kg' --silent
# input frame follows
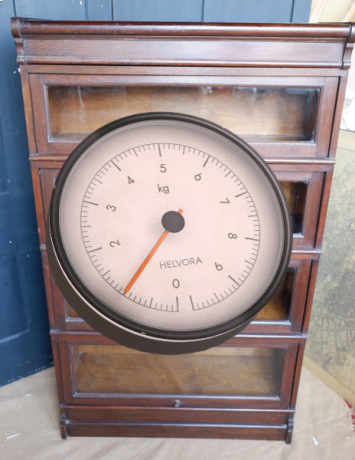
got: 1 kg
